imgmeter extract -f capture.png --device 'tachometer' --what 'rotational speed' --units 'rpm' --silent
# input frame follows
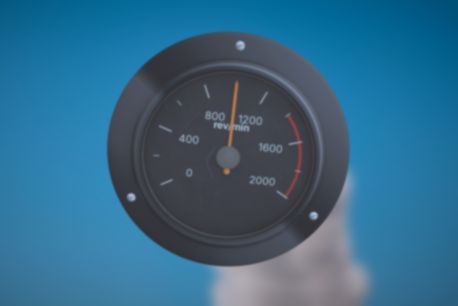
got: 1000 rpm
